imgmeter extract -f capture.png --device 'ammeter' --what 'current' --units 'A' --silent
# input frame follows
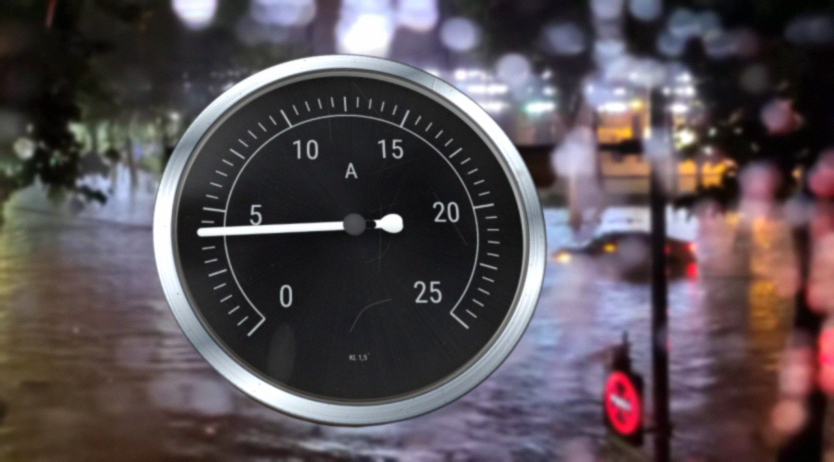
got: 4 A
